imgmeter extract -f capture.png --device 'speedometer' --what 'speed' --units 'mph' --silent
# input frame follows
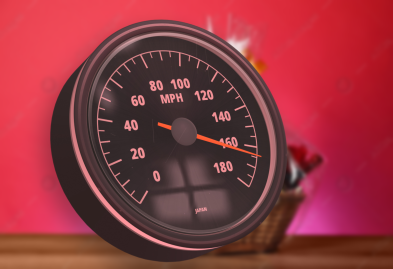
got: 165 mph
